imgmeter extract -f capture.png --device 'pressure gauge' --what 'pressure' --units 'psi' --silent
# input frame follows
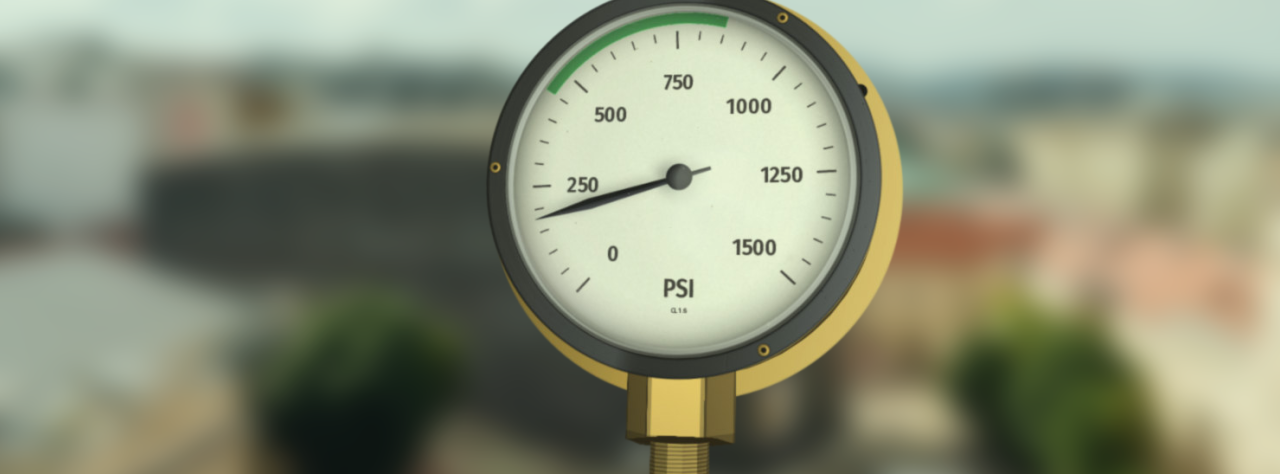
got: 175 psi
